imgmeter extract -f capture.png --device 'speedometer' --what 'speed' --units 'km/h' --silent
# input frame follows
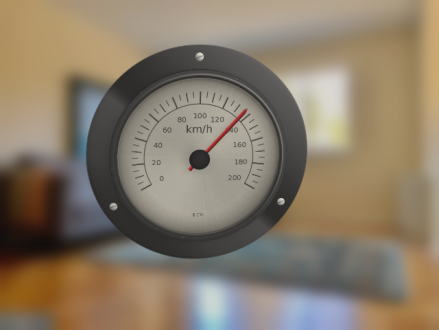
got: 135 km/h
